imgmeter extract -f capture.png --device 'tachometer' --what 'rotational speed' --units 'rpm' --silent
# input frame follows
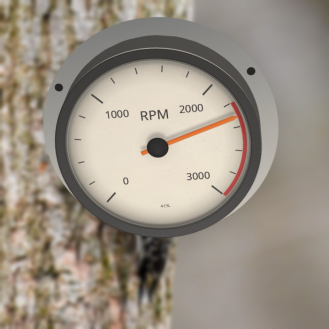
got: 2300 rpm
